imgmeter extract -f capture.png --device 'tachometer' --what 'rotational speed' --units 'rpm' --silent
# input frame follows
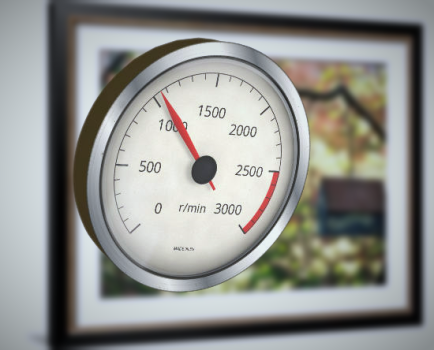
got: 1050 rpm
